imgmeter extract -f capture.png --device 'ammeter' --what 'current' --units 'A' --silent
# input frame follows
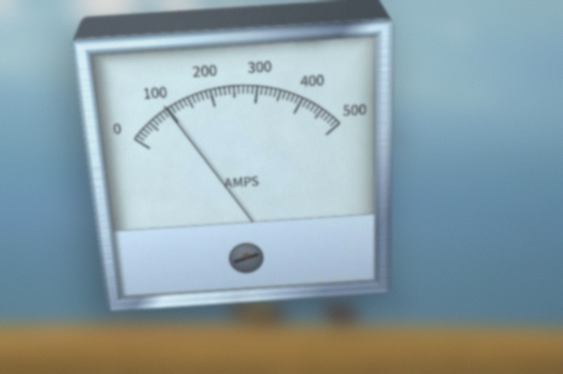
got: 100 A
